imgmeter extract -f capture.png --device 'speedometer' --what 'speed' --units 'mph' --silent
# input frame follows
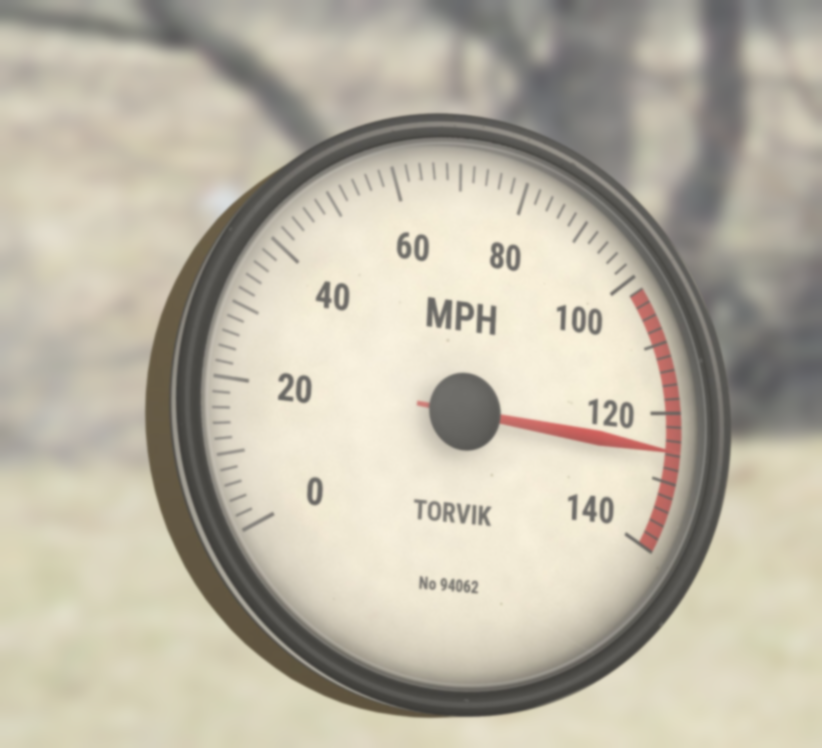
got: 126 mph
